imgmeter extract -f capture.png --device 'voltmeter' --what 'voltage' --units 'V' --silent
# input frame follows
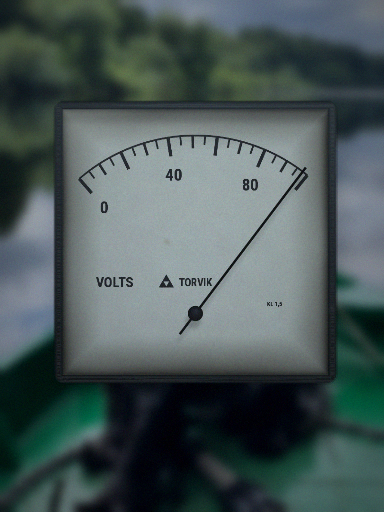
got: 97.5 V
